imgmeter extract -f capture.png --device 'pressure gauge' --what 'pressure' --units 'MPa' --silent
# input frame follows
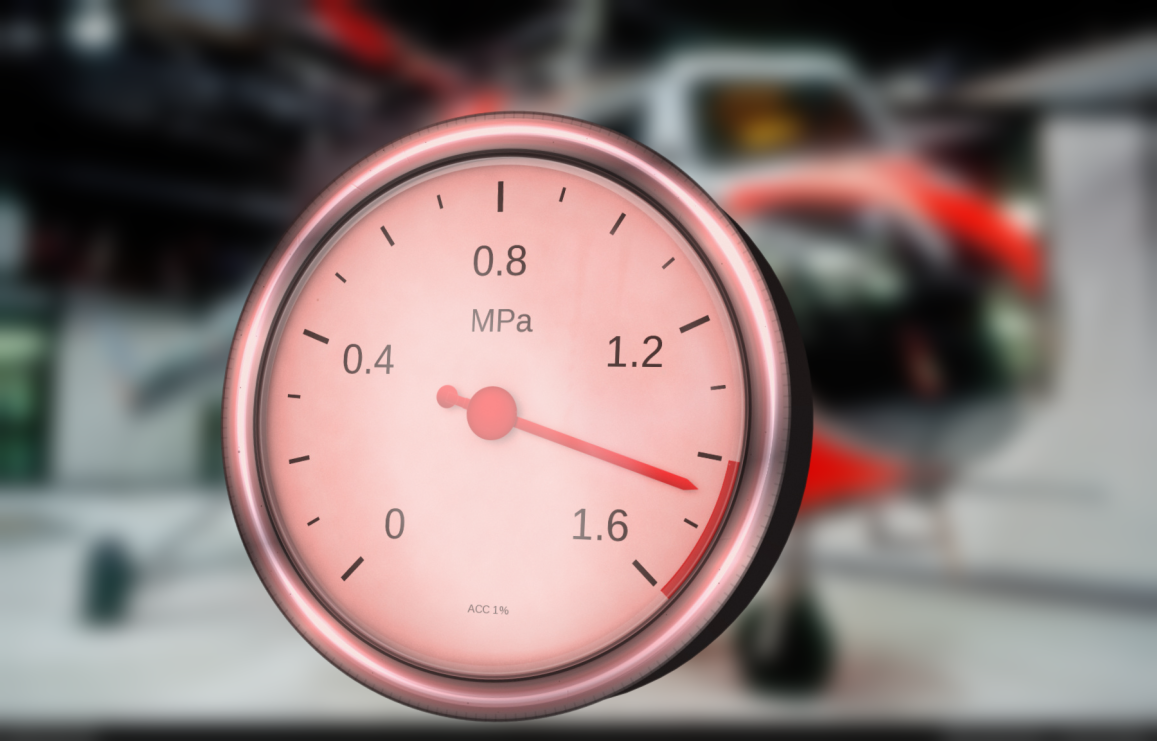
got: 1.45 MPa
